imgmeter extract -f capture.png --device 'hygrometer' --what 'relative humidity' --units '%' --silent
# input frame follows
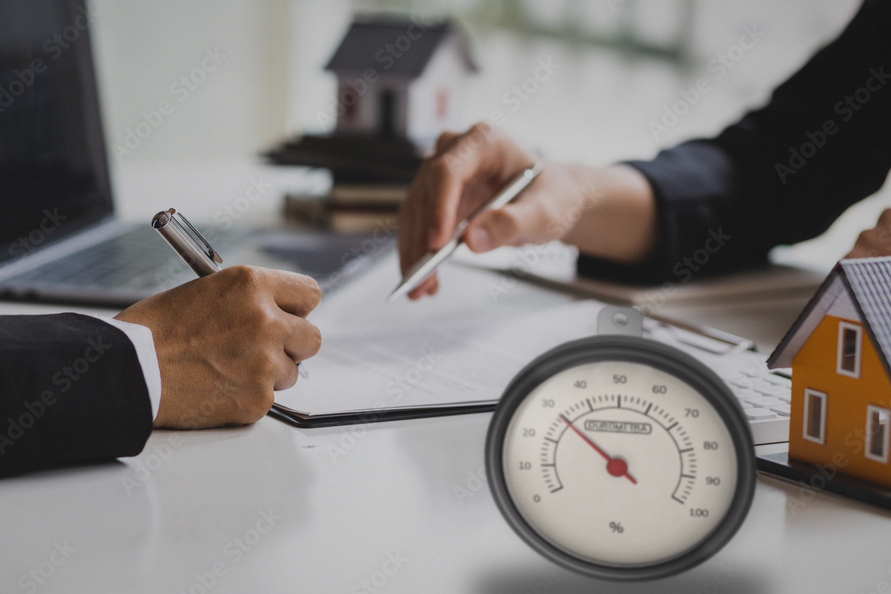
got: 30 %
